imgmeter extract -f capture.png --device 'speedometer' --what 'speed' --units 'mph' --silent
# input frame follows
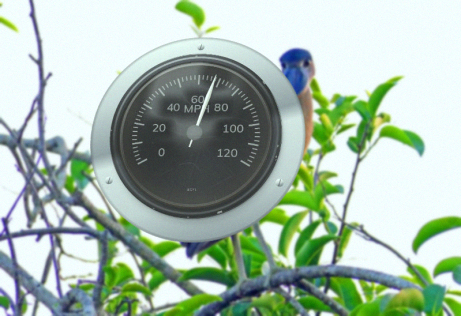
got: 68 mph
